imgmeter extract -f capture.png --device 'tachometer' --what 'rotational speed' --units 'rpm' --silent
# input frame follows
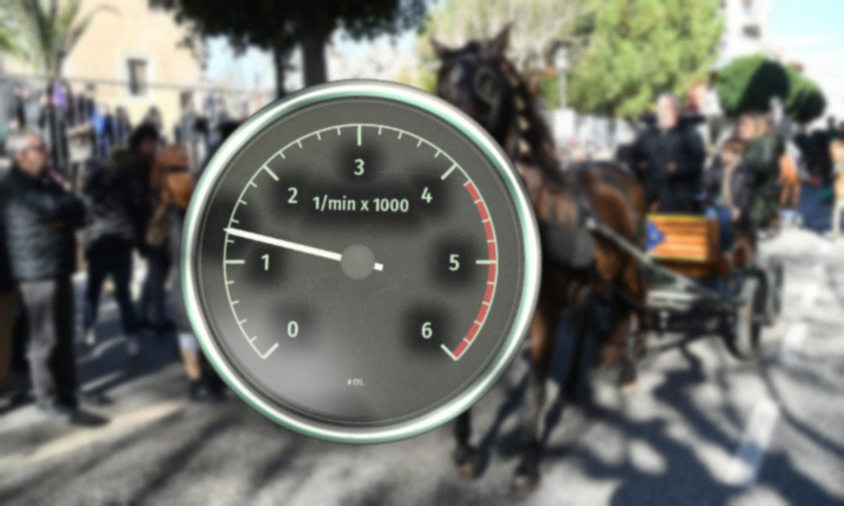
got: 1300 rpm
